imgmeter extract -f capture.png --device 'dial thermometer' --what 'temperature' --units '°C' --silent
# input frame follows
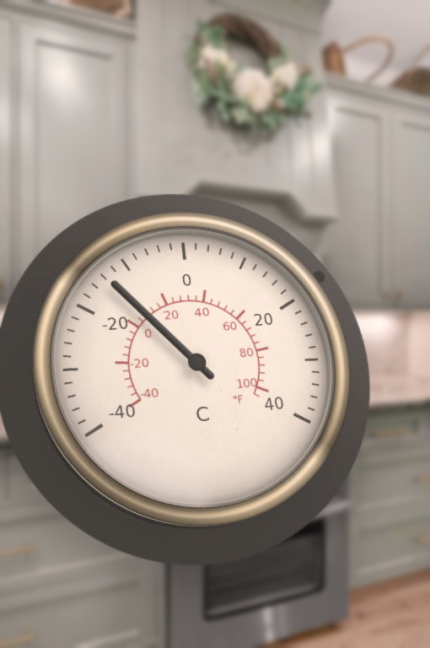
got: -14 °C
